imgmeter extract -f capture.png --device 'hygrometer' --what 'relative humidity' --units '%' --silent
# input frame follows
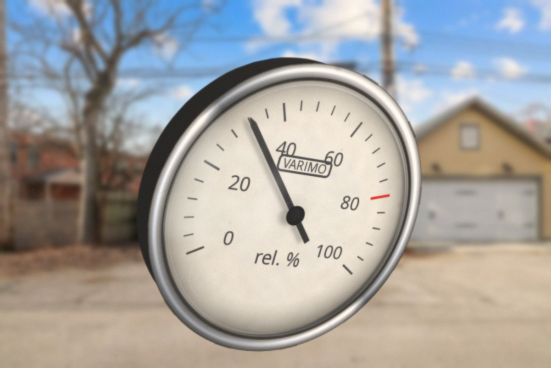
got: 32 %
